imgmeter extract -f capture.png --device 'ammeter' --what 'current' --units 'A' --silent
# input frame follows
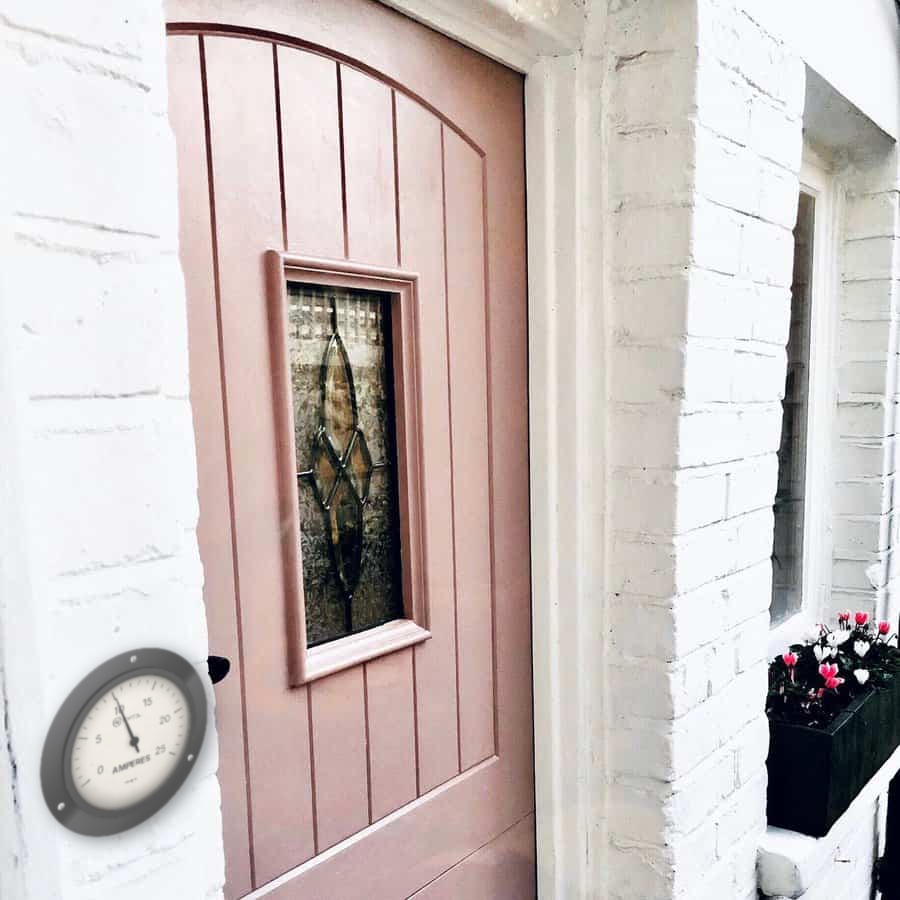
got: 10 A
